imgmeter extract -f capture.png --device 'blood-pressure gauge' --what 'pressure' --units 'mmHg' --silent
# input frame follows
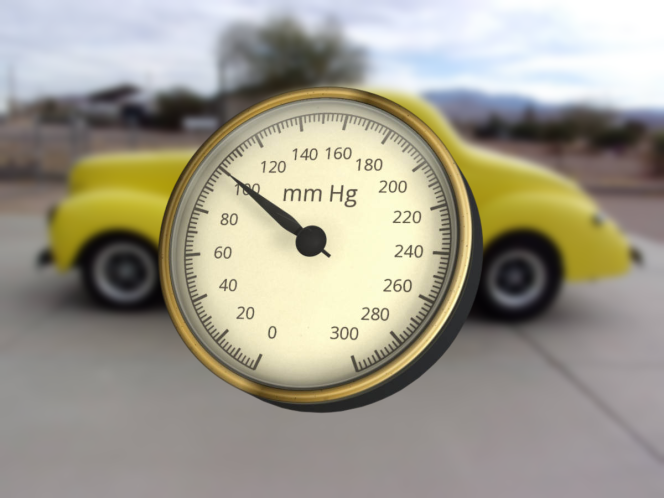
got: 100 mmHg
